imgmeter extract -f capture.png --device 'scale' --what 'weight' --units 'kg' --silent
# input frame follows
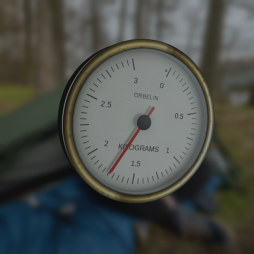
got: 1.75 kg
